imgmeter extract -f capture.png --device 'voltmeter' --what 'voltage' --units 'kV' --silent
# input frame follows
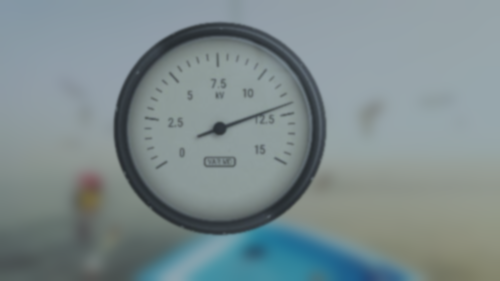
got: 12 kV
